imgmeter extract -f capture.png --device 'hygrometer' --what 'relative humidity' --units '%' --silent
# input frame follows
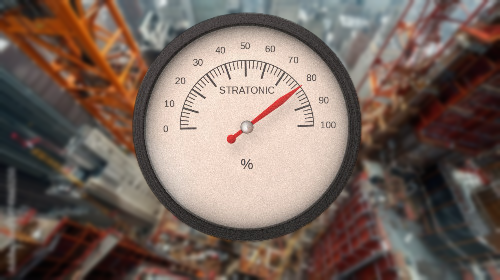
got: 80 %
